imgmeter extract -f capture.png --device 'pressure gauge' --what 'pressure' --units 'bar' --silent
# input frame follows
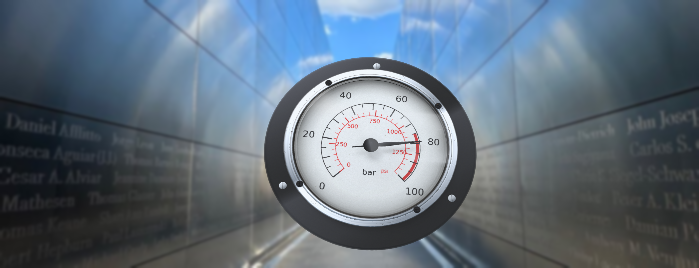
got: 80 bar
